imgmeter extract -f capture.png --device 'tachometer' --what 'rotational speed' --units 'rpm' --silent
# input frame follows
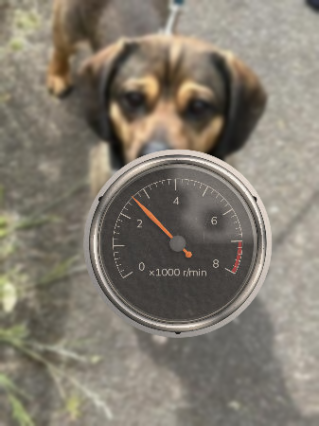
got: 2600 rpm
